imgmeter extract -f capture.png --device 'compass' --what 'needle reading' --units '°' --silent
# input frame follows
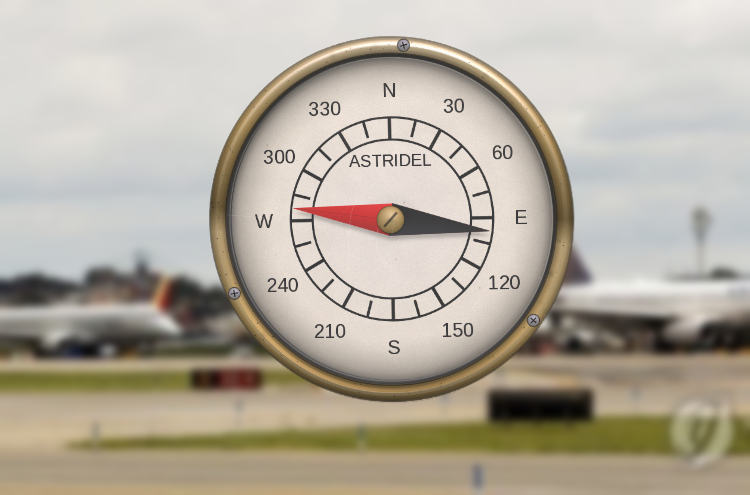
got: 277.5 °
